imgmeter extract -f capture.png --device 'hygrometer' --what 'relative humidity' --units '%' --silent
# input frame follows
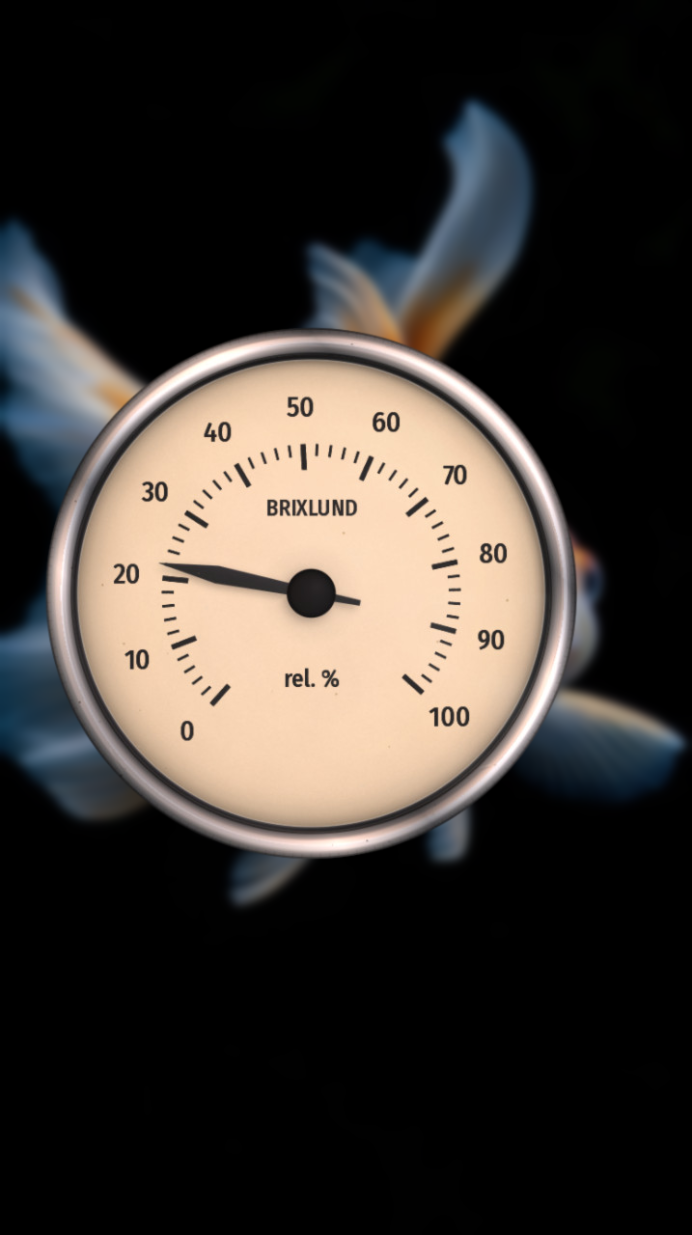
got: 22 %
